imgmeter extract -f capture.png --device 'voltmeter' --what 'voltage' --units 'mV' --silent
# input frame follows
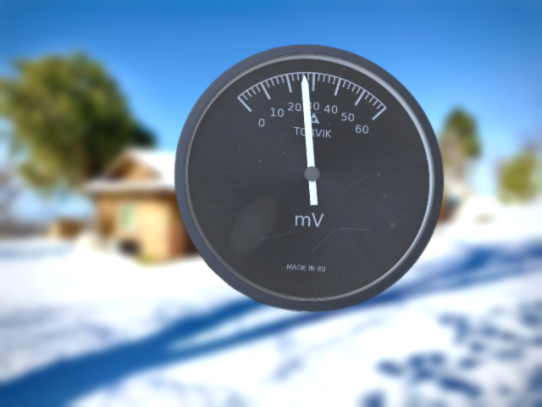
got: 26 mV
